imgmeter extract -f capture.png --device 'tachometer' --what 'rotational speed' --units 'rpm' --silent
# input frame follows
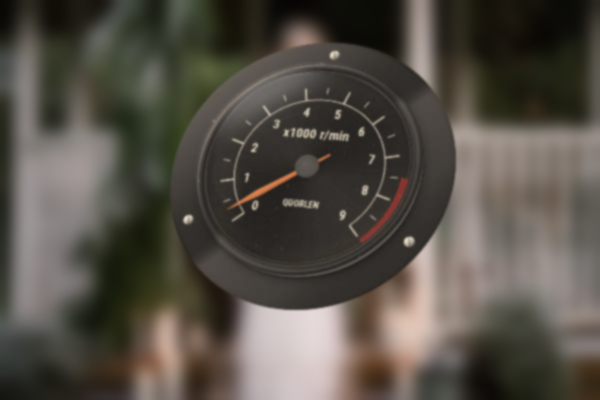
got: 250 rpm
